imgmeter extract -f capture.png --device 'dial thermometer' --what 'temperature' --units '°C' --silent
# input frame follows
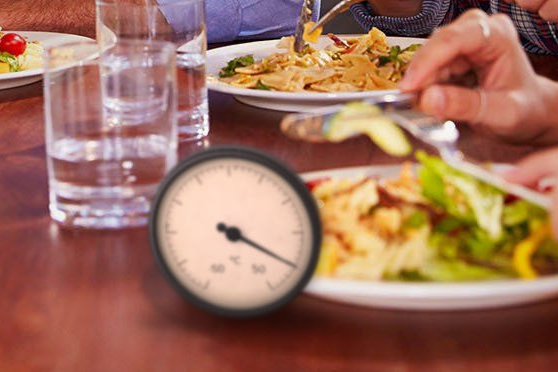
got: 40 °C
